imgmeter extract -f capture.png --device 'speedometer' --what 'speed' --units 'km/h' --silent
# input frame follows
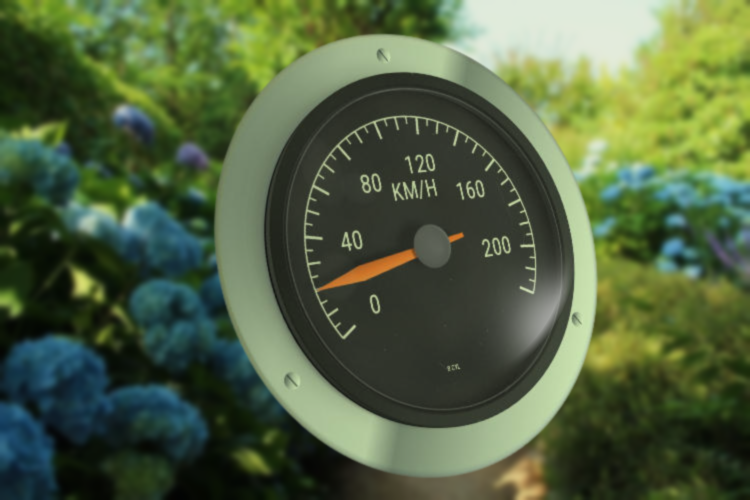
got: 20 km/h
